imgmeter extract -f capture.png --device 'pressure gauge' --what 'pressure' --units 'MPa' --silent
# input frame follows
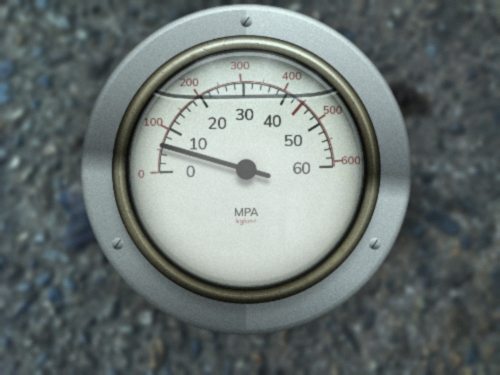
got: 6 MPa
